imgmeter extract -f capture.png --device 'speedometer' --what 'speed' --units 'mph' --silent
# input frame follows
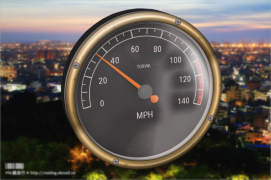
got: 35 mph
